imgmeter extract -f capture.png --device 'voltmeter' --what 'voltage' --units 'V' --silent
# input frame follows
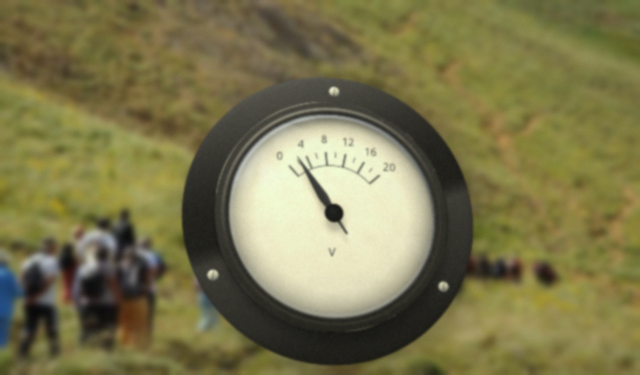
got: 2 V
